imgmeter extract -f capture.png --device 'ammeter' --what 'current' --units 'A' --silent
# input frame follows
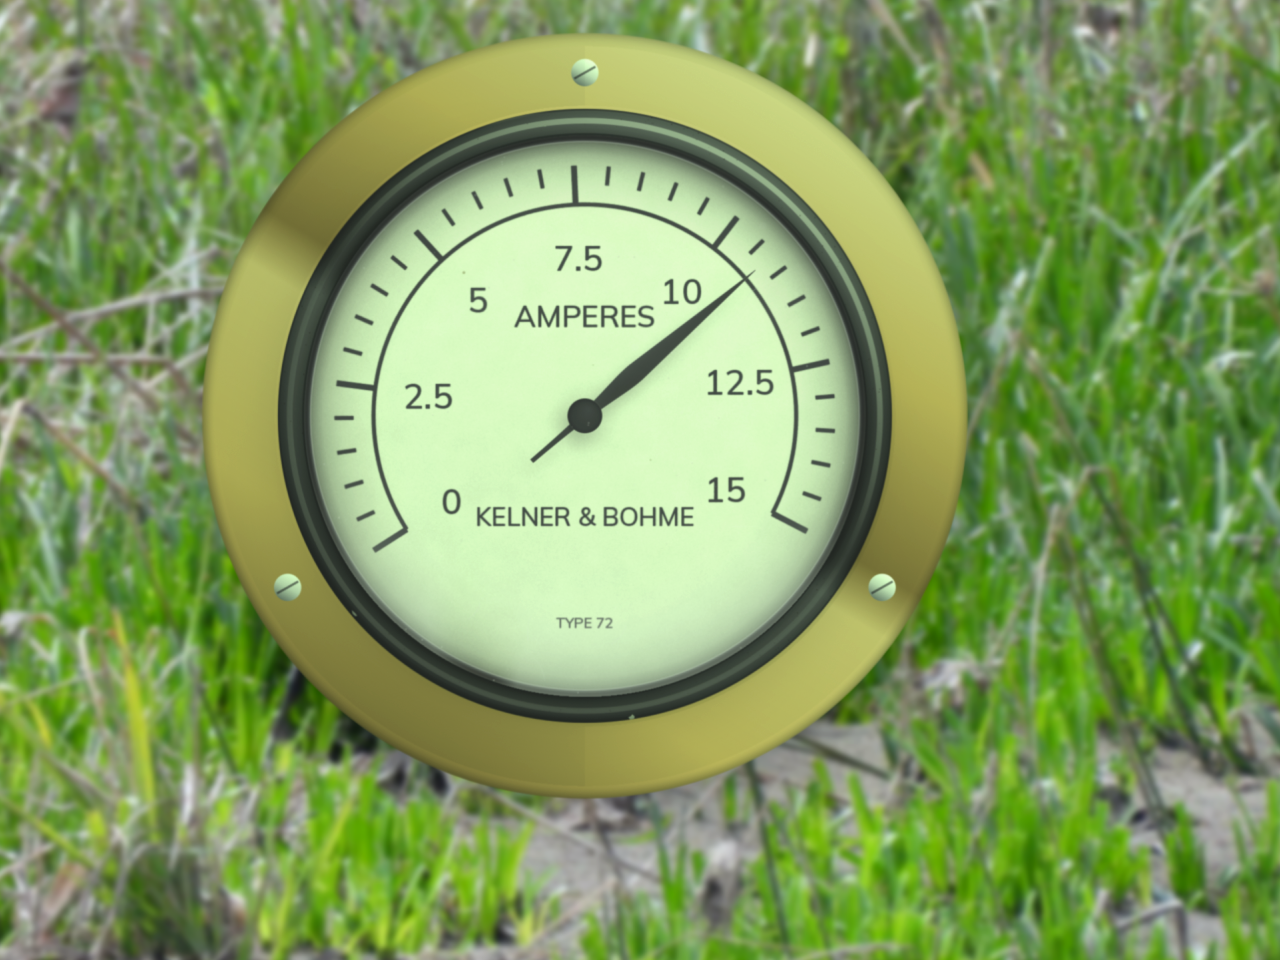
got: 10.75 A
